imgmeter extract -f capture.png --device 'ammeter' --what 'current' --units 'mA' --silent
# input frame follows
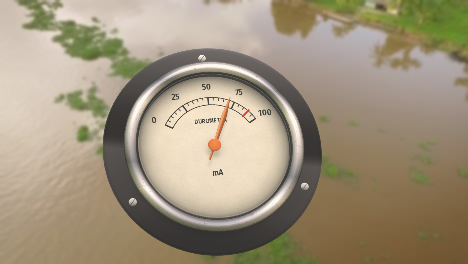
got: 70 mA
